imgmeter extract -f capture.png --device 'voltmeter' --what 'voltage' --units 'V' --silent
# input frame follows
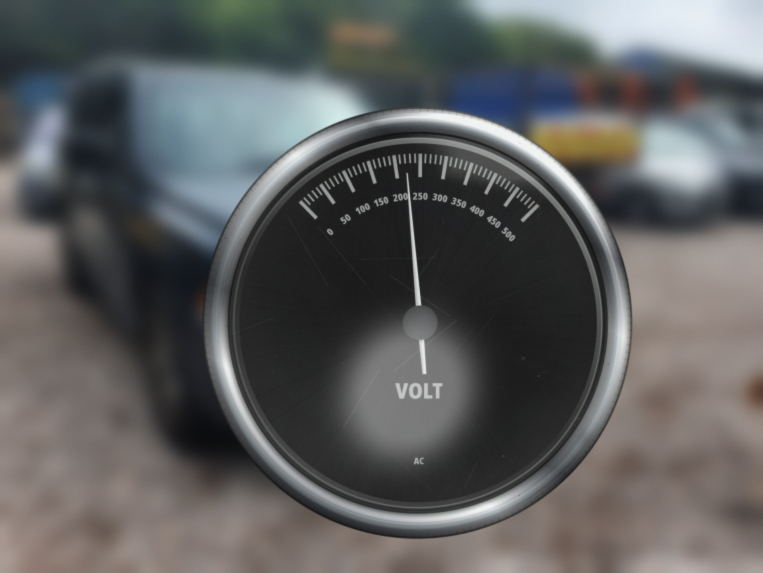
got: 220 V
